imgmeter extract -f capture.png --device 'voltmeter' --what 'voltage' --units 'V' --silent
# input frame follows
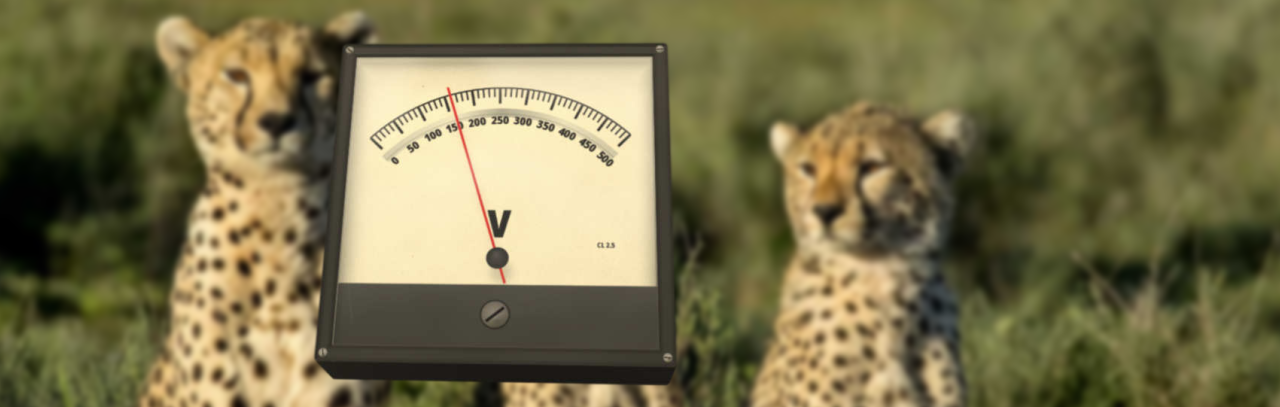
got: 160 V
